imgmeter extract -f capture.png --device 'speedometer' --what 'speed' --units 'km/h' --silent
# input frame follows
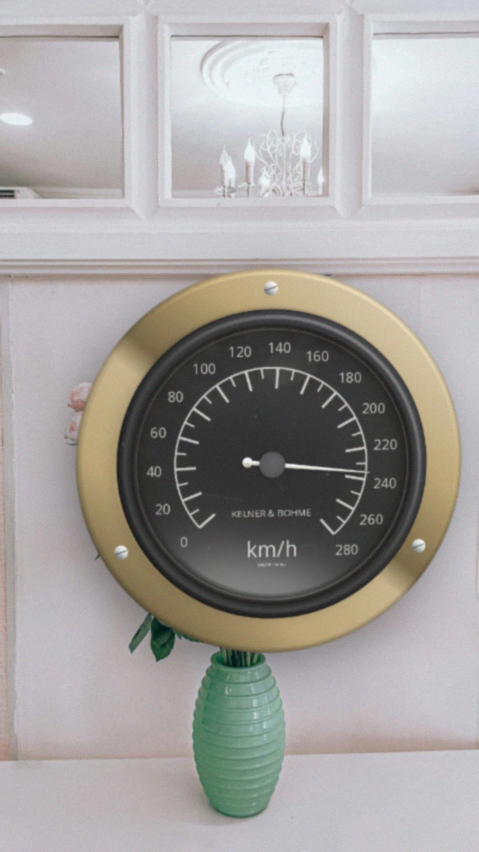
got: 235 km/h
